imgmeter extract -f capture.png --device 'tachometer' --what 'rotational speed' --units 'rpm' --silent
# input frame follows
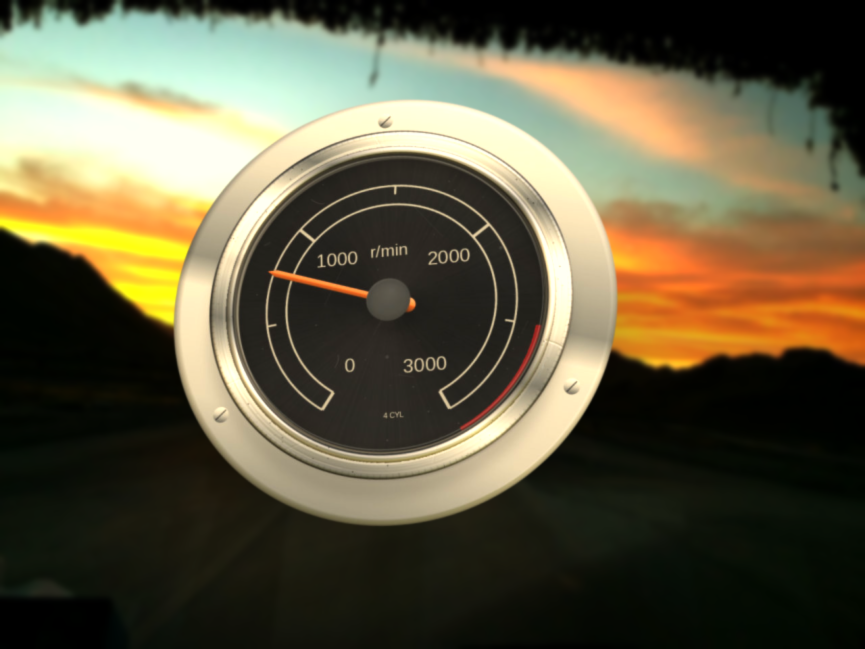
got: 750 rpm
